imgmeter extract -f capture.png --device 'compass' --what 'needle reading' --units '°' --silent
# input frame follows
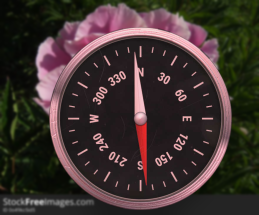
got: 175 °
